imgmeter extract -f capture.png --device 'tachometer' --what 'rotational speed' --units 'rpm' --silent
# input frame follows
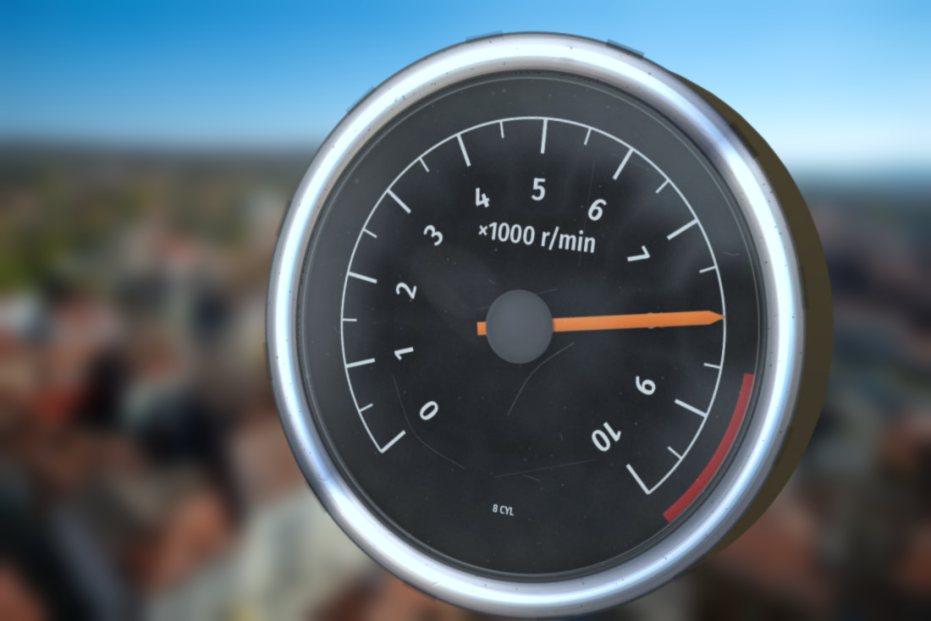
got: 8000 rpm
